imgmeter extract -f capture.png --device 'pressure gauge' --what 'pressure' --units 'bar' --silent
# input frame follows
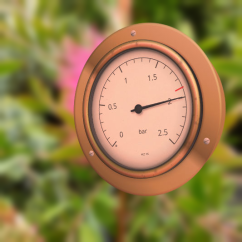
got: 2 bar
